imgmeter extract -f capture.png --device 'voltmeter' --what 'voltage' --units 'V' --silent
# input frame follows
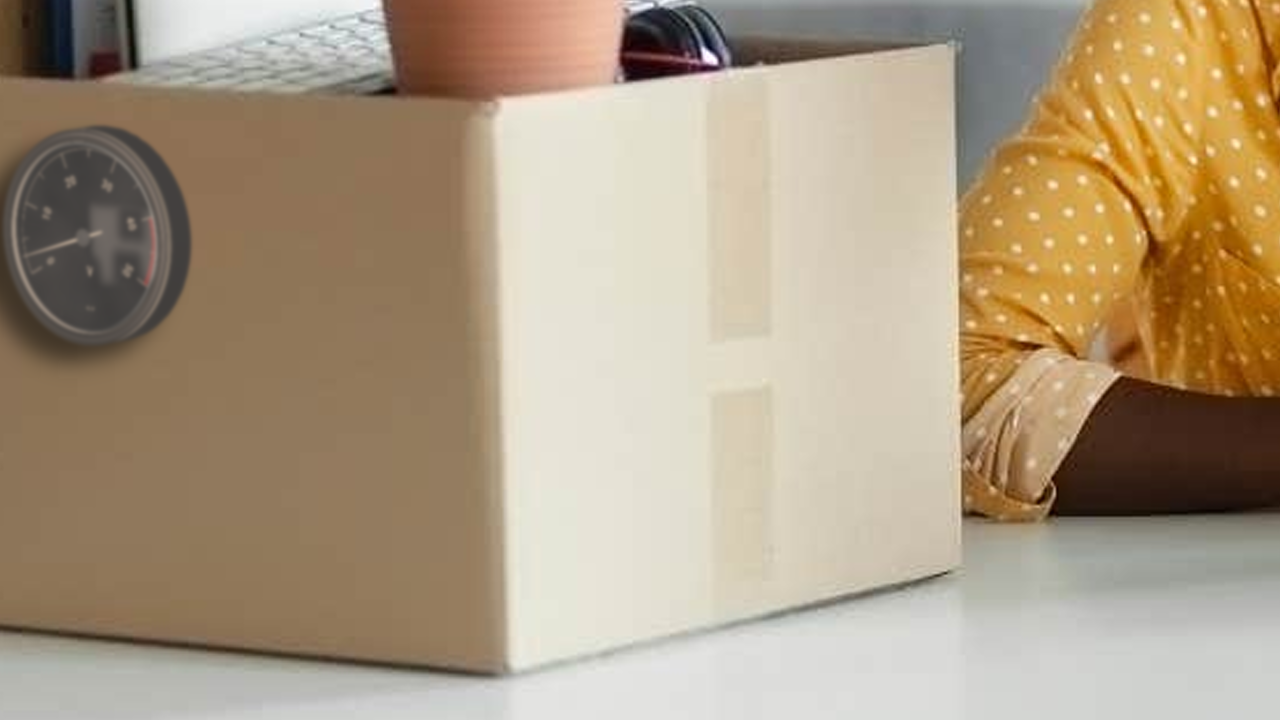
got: 2.5 V
